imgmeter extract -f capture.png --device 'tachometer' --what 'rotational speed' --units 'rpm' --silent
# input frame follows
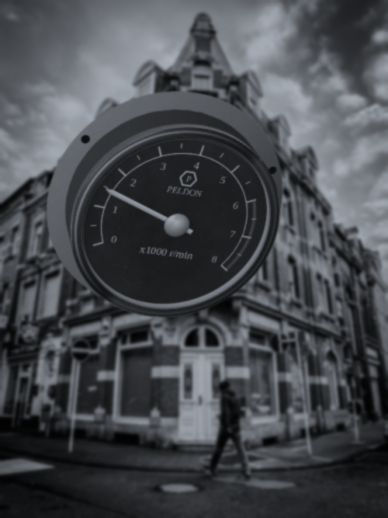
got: 1500 rpm
